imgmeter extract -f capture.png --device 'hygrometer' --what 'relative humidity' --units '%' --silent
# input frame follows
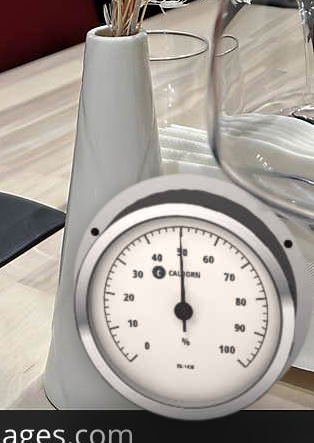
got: 50 %
